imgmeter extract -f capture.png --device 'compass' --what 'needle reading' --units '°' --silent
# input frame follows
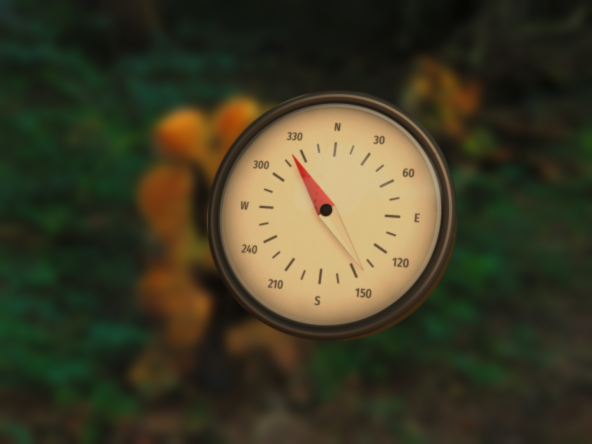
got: 322.5 °
